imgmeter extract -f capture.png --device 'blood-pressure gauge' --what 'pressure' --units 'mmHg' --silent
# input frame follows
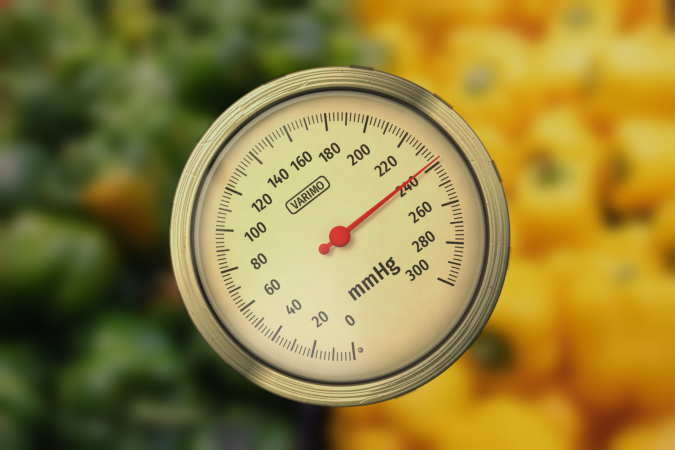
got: 238 mmHg
